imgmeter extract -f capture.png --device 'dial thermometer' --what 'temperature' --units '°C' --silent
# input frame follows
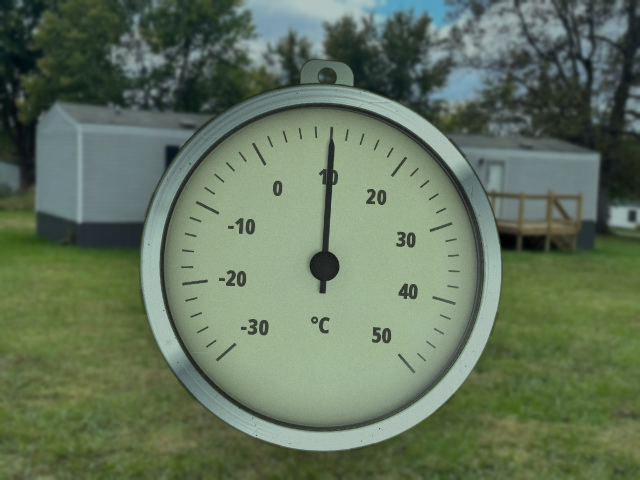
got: 10 °C
